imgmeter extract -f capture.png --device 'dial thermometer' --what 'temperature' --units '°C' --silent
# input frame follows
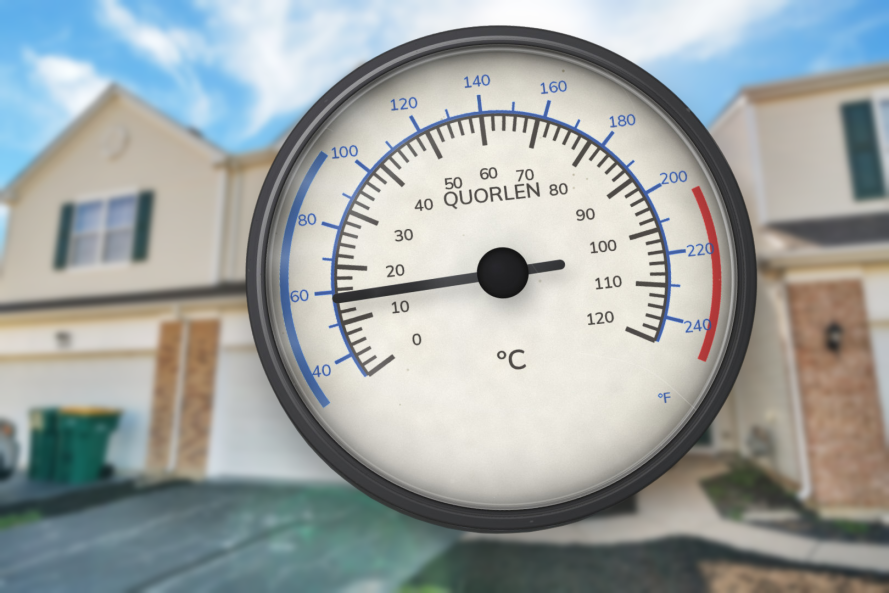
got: 14 °C
